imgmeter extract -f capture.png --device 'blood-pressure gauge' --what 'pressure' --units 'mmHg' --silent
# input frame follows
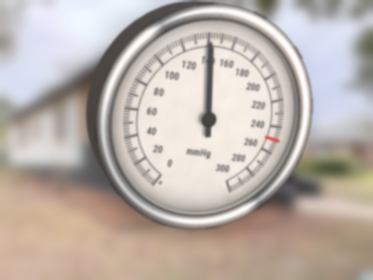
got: 140 mmHg
